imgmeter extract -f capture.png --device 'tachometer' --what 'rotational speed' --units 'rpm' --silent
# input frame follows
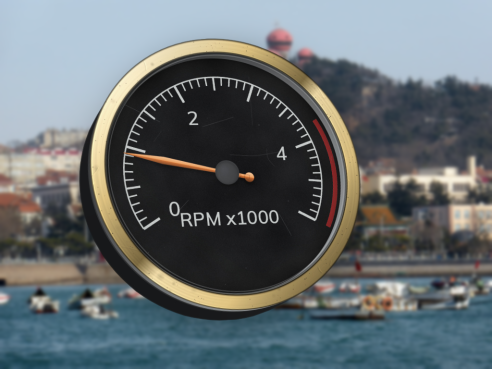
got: 900 rpm
